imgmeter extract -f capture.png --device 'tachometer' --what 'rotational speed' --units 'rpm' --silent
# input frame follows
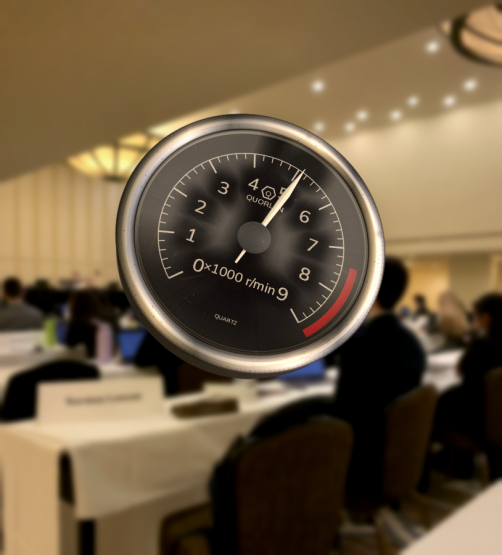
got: 5100 rpm
